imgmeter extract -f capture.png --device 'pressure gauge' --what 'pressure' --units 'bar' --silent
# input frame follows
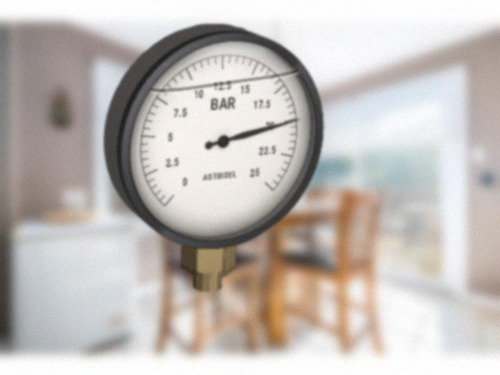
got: 20 bar
